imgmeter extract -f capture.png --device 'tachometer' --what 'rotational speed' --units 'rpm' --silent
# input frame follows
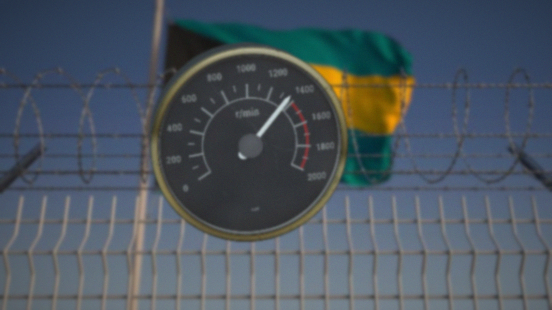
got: 1350 rpm
